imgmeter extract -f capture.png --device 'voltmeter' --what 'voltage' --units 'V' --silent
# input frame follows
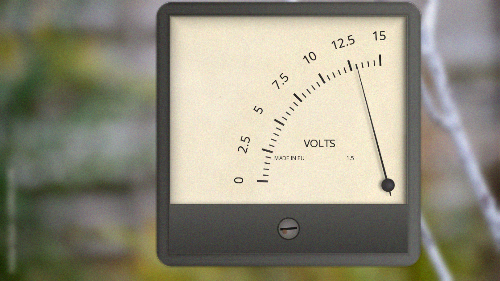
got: 13 V
